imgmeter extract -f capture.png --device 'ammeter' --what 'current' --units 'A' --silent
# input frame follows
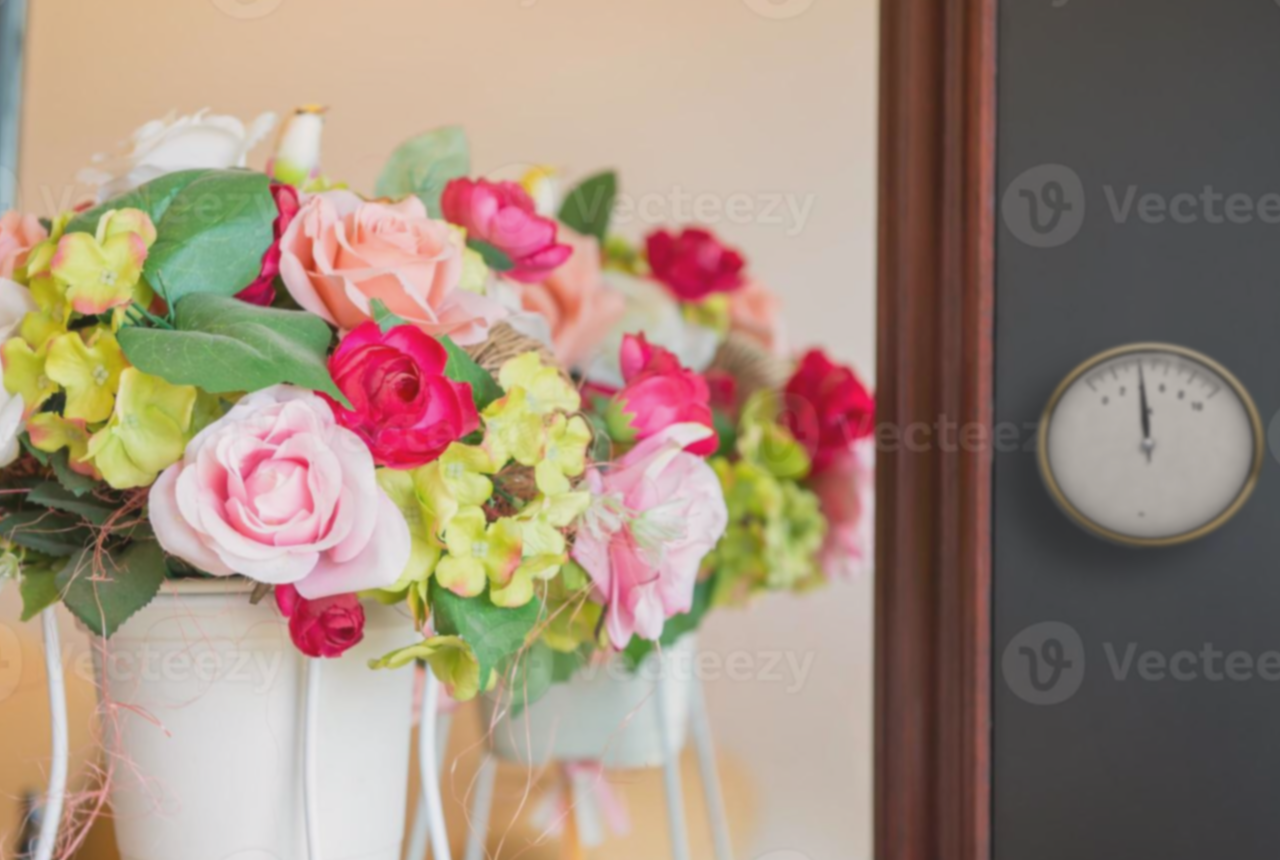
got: 4 A
